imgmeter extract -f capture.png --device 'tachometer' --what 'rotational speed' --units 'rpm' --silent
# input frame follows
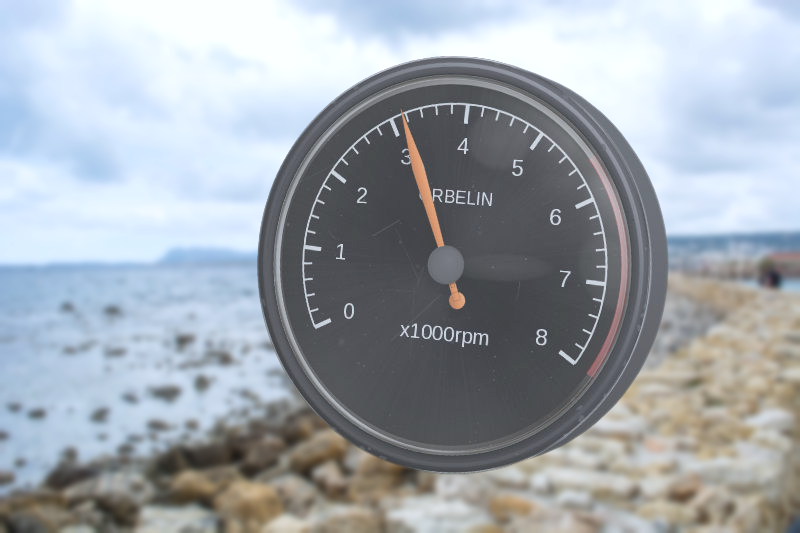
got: 3200 rpm
